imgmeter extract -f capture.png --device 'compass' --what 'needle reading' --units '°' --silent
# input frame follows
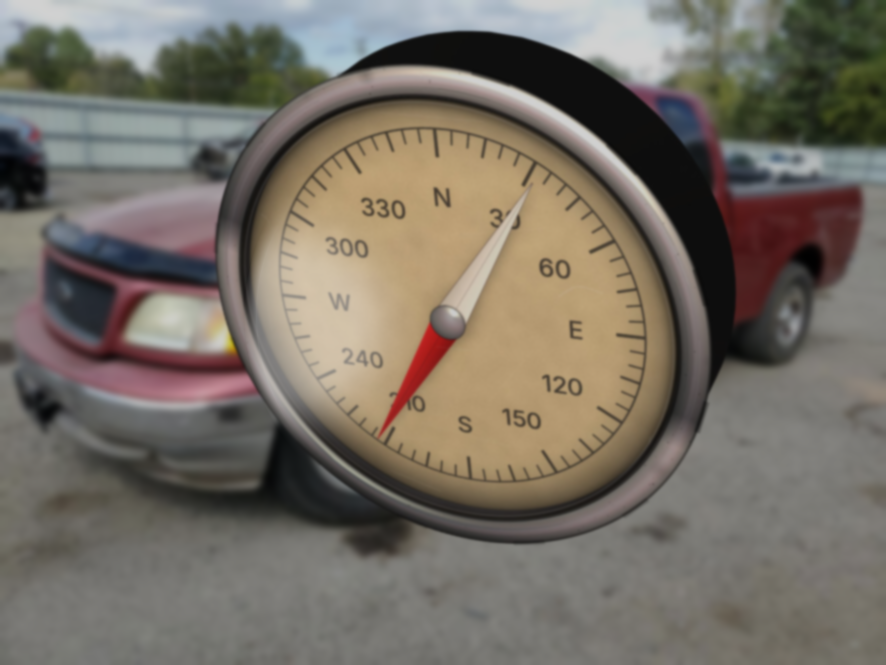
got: 212.5 °
